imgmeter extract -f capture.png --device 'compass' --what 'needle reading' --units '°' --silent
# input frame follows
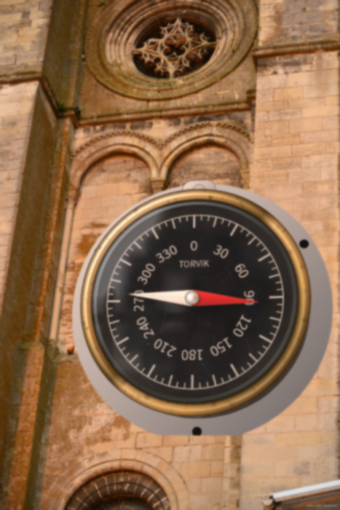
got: 95 °
